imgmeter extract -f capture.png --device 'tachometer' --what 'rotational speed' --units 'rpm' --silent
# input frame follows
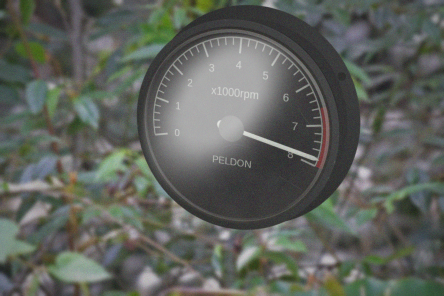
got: 7800 rpm
